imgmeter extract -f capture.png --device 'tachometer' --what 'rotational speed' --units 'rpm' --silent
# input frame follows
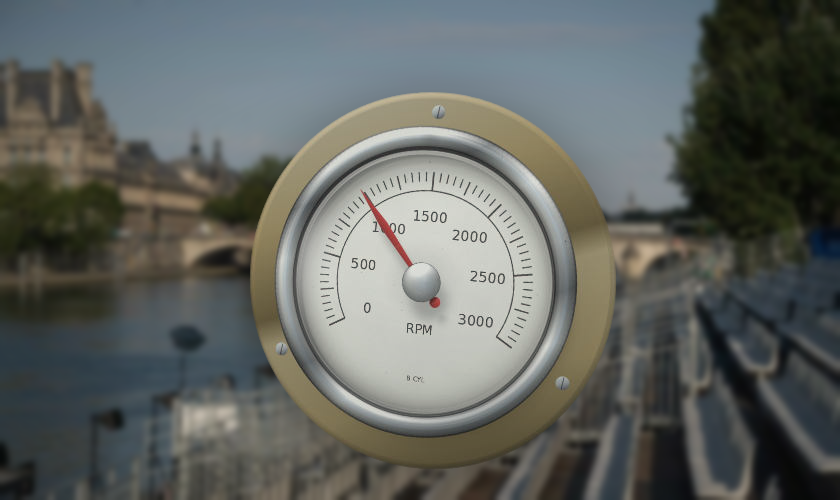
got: 1000 rpm
